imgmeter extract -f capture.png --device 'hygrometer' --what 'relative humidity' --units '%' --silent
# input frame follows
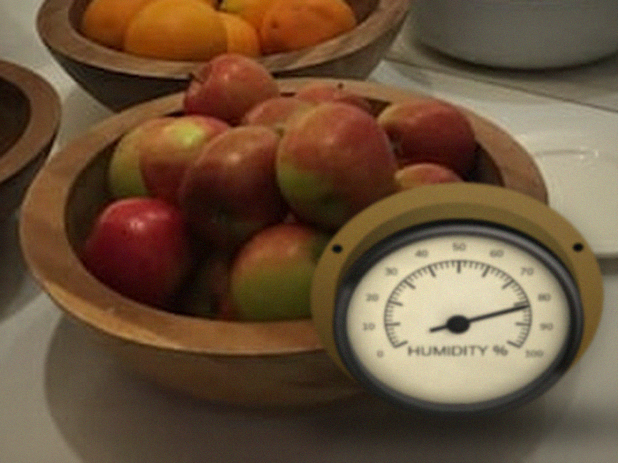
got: 80 %
